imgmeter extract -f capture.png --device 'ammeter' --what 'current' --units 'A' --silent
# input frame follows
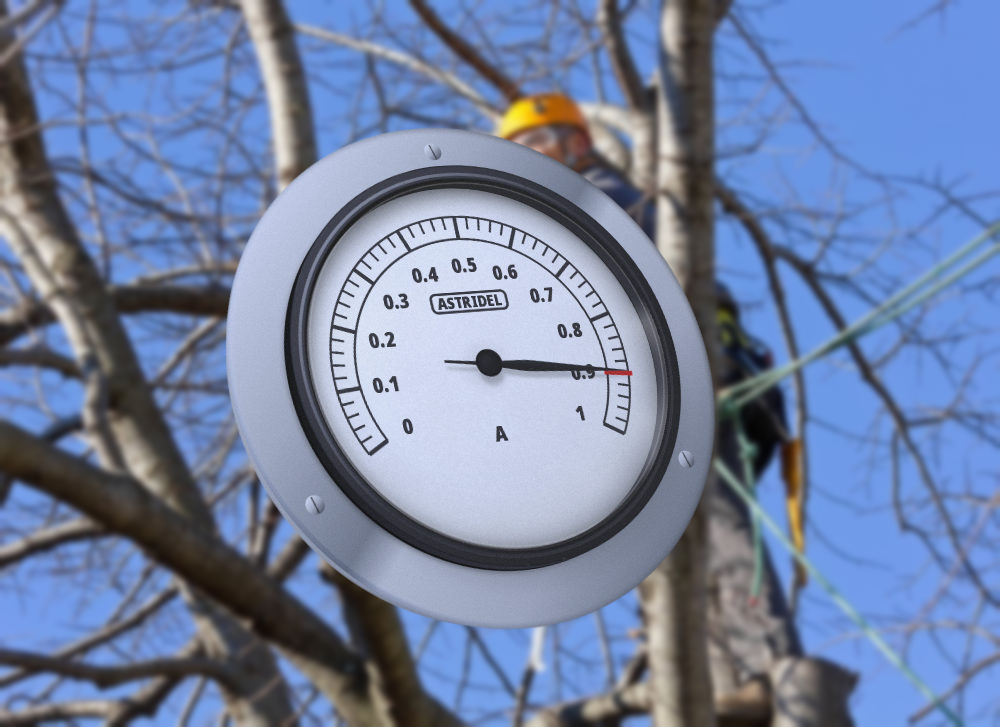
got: 0.9 A
